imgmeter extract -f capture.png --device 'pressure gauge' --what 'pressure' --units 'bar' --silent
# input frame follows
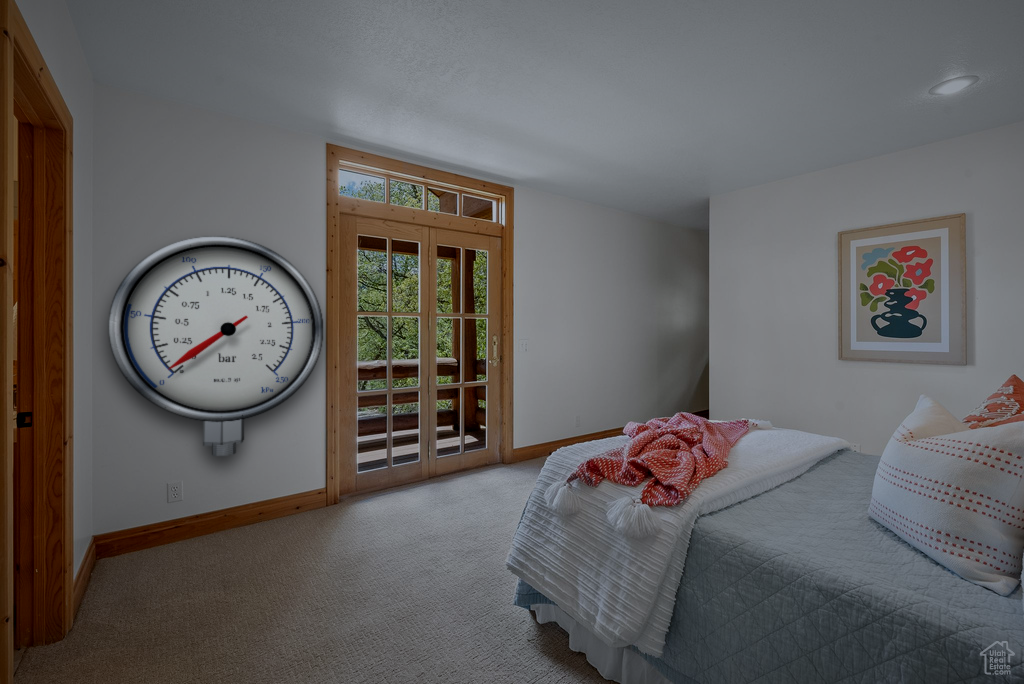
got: 0.05 bar
